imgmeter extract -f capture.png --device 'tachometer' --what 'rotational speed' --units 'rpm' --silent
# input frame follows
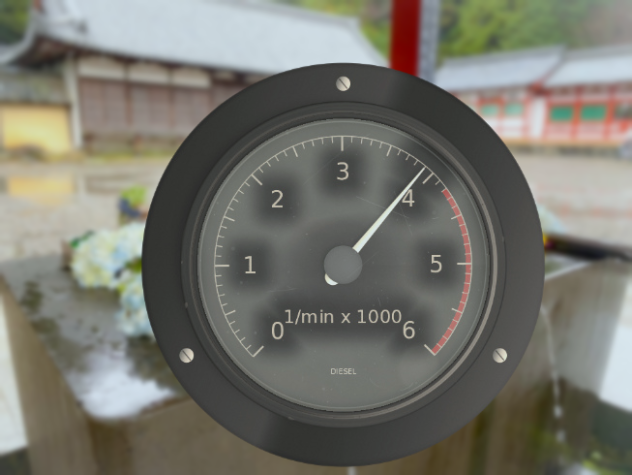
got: 3900 rpm
